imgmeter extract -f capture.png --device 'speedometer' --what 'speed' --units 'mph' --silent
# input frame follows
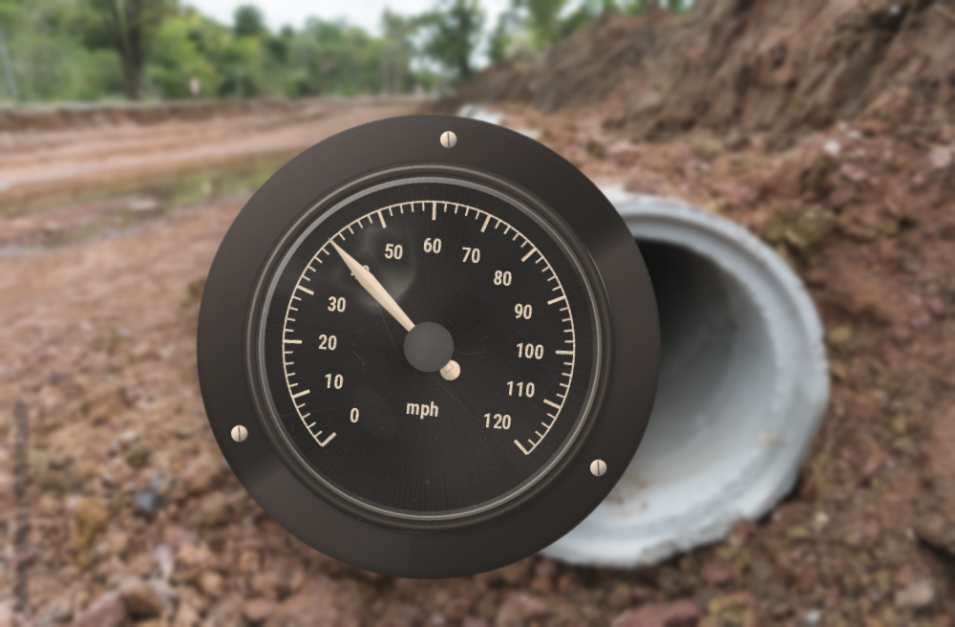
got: 40 mph
